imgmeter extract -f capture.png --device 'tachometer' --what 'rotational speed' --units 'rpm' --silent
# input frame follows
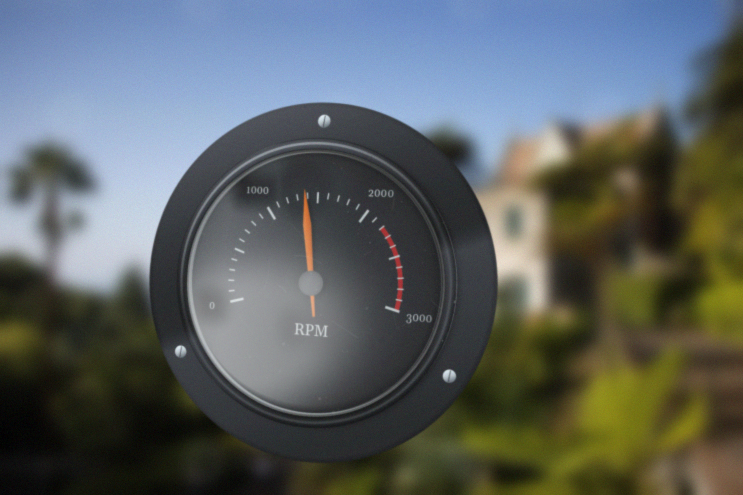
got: 1400 rpm
